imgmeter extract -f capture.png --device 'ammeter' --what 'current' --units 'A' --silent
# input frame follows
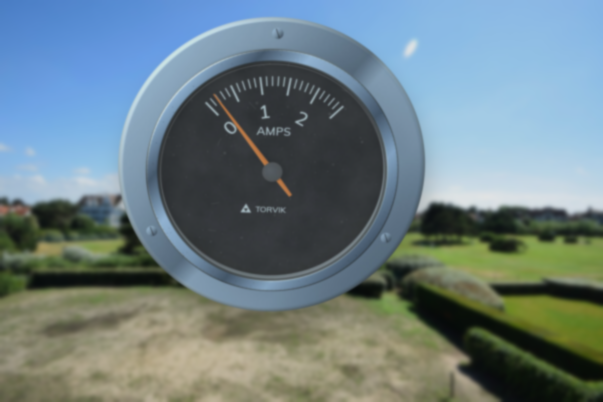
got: 0.2 A
